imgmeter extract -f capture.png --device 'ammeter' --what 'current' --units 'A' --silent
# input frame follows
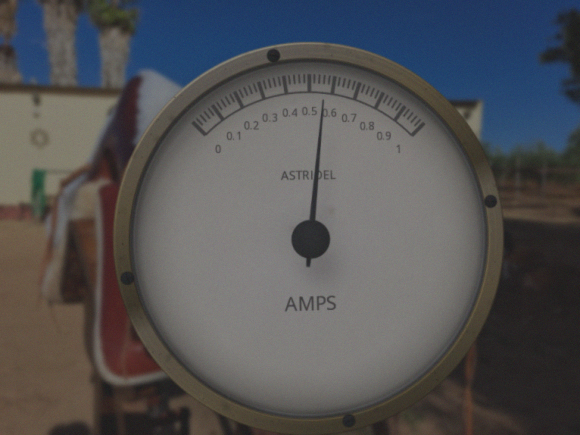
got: 0.56 A
